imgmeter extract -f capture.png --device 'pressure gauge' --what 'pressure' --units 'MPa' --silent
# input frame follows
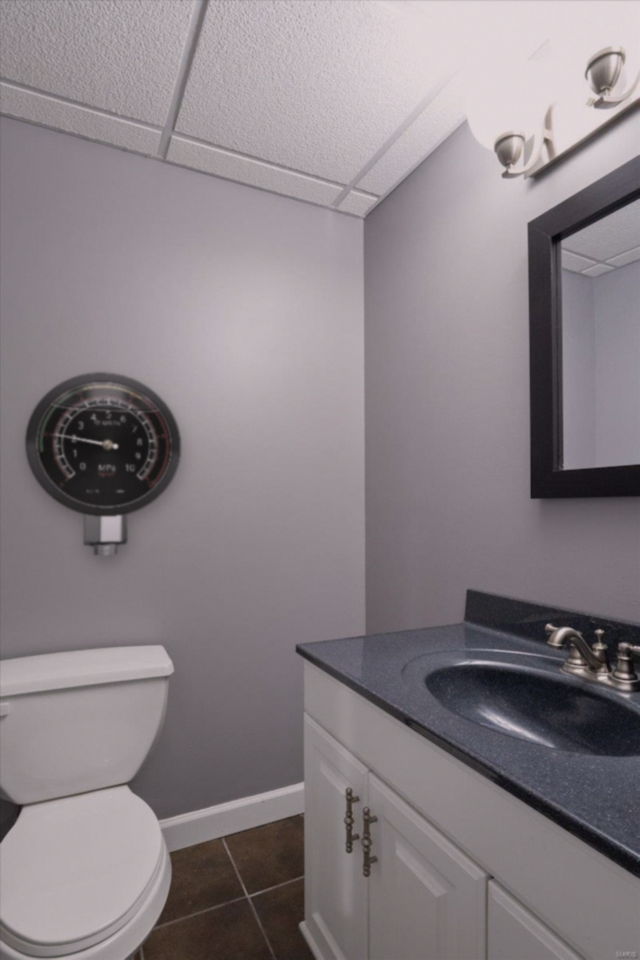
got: 2 MPa
